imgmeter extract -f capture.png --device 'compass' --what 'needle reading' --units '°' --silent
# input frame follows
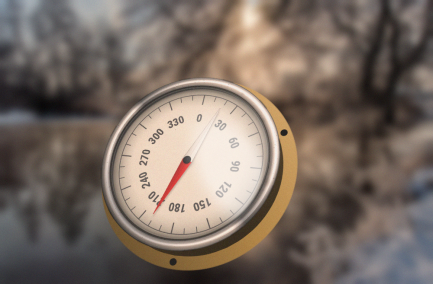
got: 200 °
